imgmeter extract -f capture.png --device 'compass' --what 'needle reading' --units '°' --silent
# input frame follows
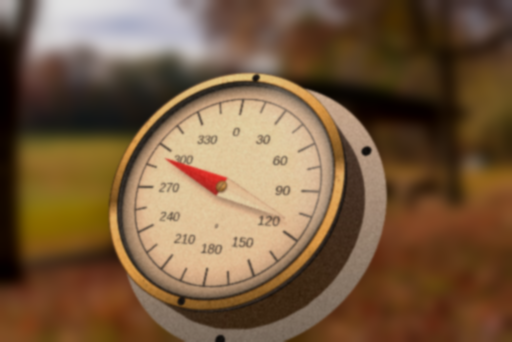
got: 292.5 °
